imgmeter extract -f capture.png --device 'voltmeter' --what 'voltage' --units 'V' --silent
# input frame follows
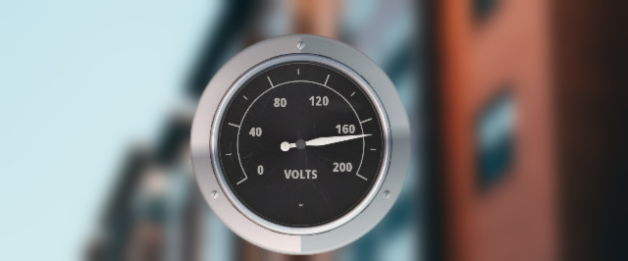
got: 170 V
